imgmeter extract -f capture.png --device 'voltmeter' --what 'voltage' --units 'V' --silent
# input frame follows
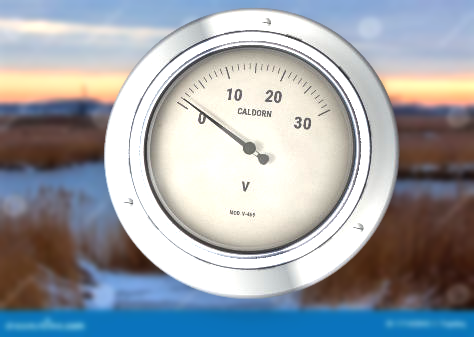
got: 1 V
